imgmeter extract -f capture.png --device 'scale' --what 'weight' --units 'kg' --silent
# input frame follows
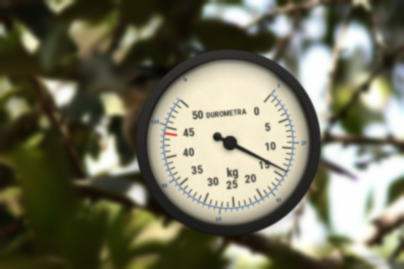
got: 14 kg
